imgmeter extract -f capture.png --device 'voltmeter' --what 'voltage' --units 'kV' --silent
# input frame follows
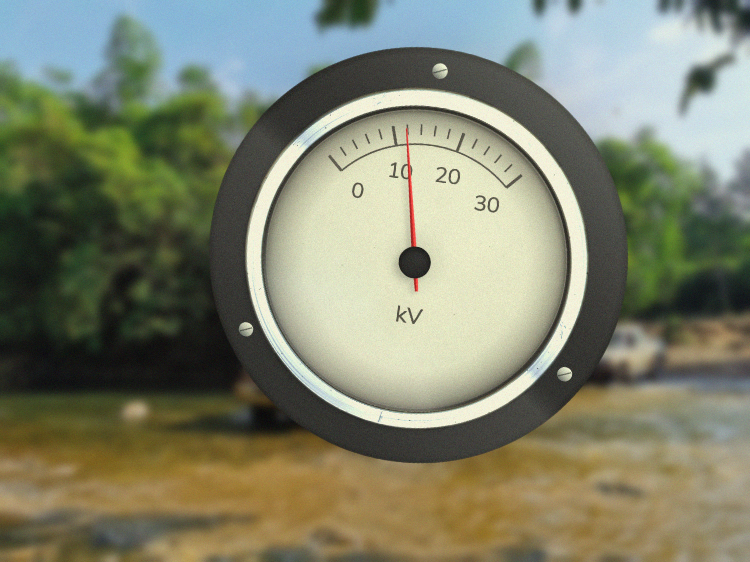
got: 12 kV
